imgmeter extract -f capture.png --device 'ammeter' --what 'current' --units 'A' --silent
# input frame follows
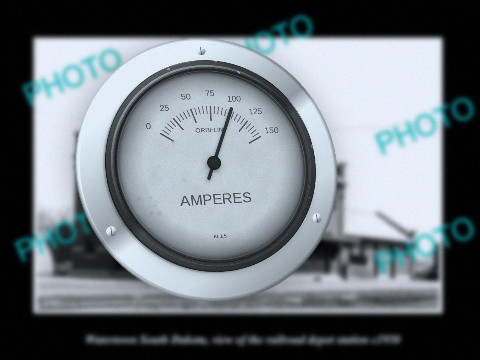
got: 100 A
